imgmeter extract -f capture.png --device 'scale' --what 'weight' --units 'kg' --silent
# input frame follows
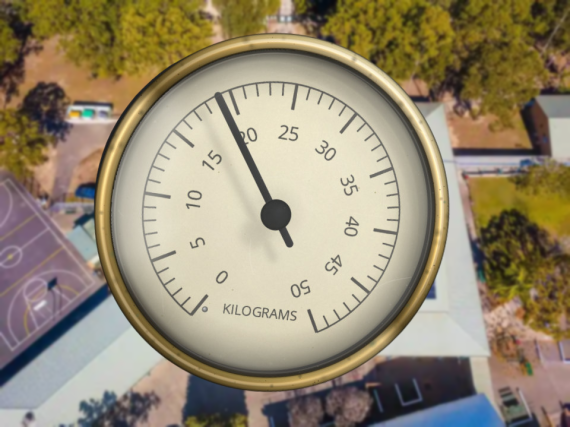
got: 19 kg
